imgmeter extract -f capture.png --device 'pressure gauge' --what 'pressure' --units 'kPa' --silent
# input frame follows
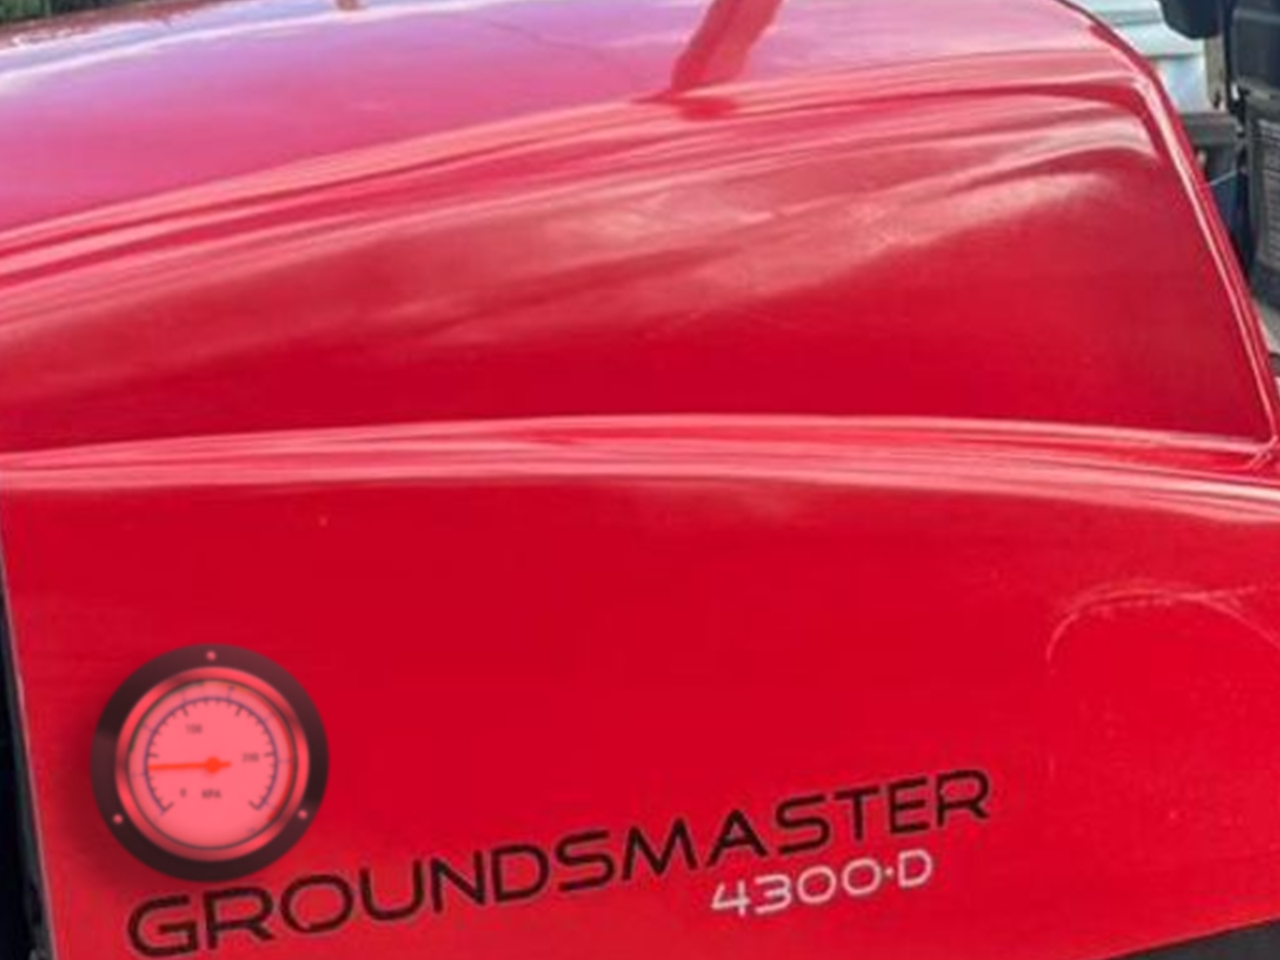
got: 40 kPa
